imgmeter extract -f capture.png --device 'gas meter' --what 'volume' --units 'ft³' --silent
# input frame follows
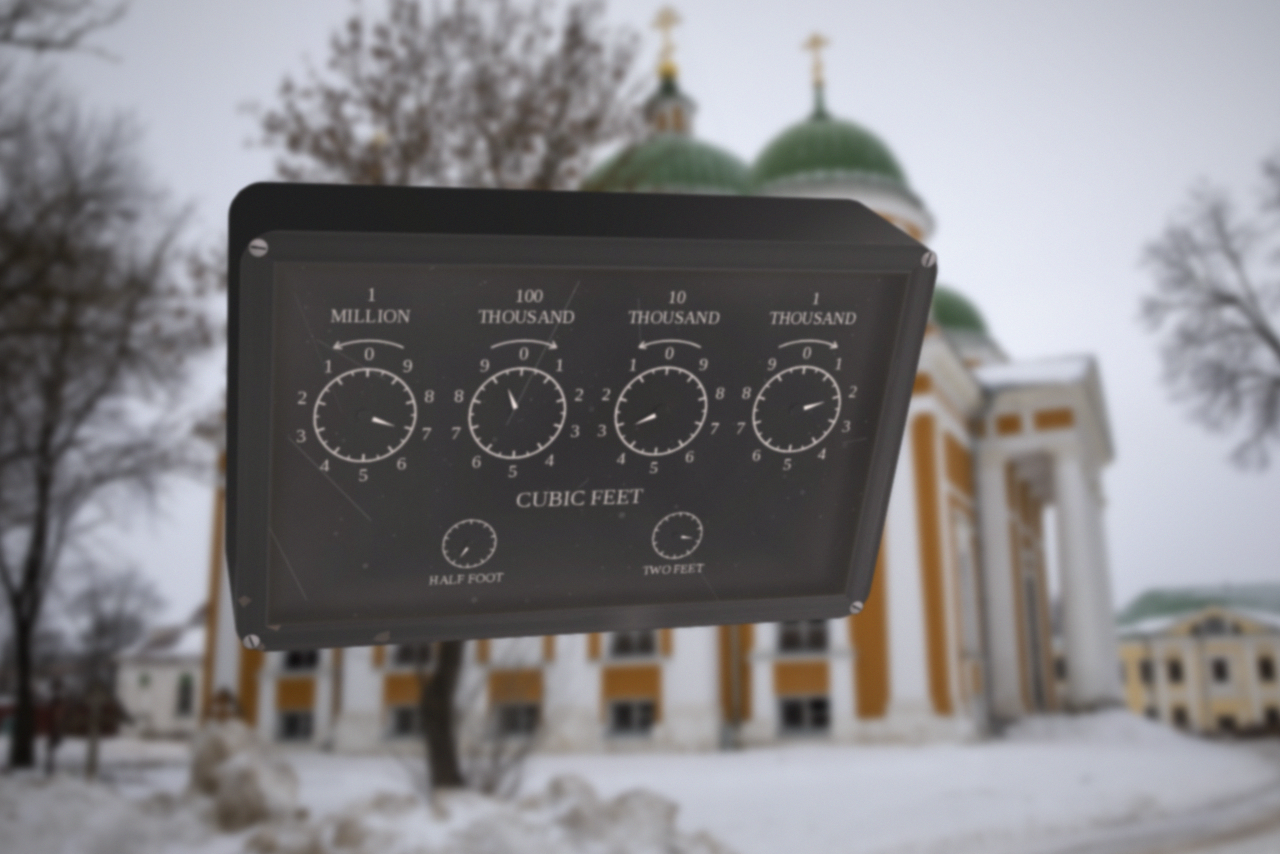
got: 693200 ft³
